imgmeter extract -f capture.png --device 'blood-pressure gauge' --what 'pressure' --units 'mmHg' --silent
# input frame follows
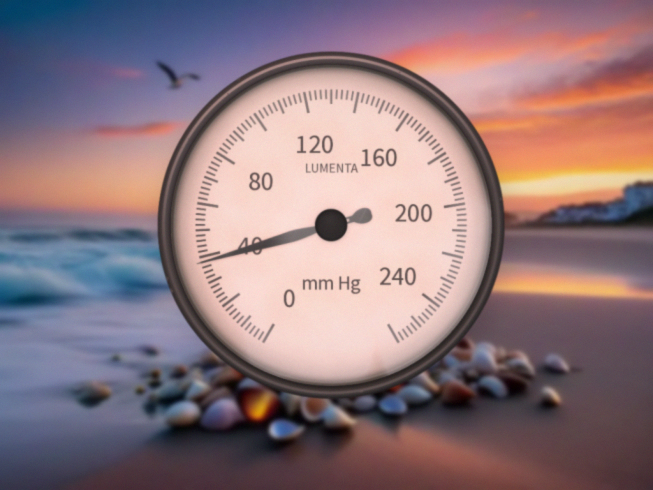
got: 38 mmHg
